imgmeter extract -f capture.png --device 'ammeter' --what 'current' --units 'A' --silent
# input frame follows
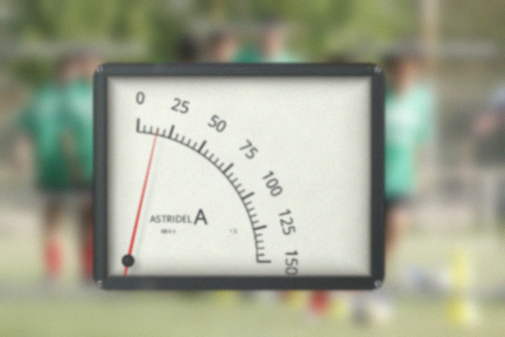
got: 15 A
